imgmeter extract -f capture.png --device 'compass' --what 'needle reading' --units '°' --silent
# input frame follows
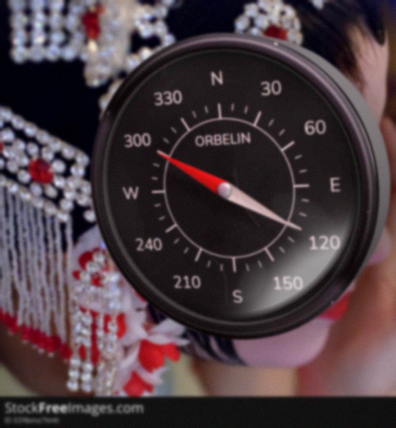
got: 300 °
